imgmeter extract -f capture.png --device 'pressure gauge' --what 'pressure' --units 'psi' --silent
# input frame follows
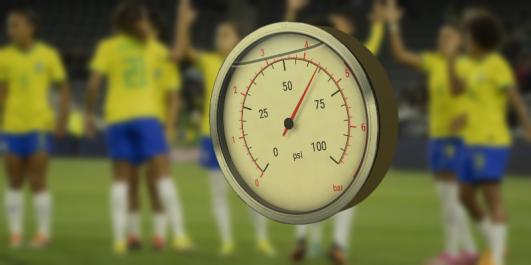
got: 65 psi
